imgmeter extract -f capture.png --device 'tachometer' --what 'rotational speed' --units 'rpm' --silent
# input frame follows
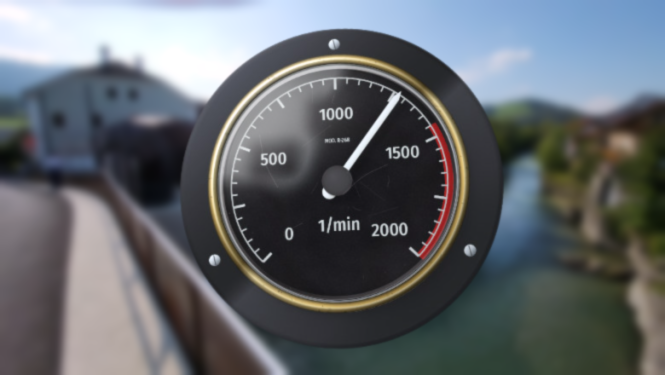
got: 1275 rpm
